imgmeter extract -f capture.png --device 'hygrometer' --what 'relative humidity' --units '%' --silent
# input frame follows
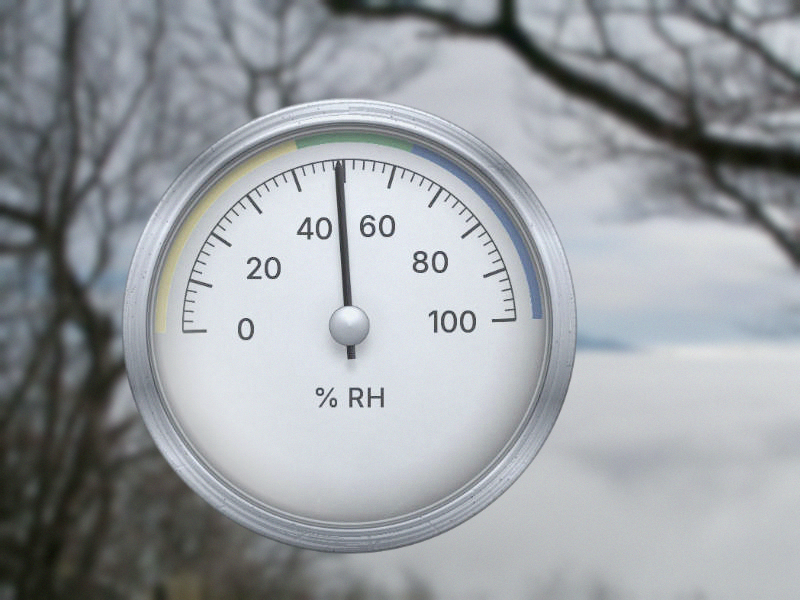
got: 49 %
